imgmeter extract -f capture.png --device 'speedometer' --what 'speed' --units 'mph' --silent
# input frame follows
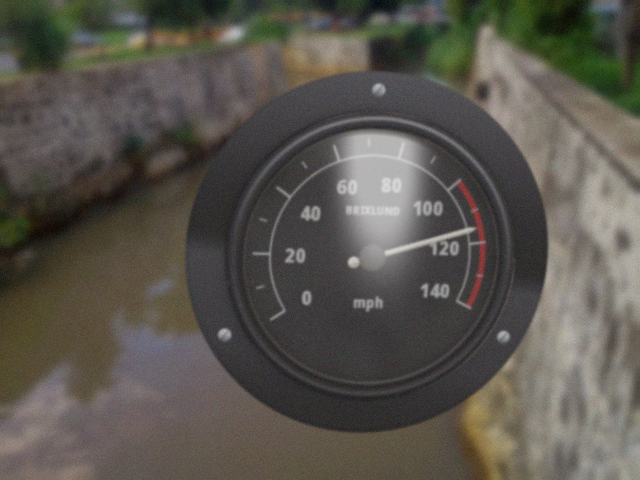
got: 115 mph
